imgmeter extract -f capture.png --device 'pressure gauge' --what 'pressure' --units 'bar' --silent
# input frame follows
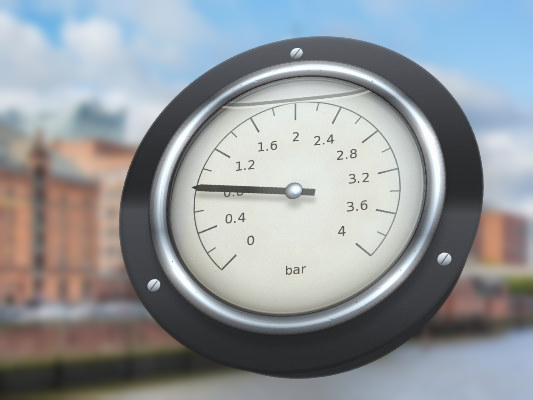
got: 0.8 bar
